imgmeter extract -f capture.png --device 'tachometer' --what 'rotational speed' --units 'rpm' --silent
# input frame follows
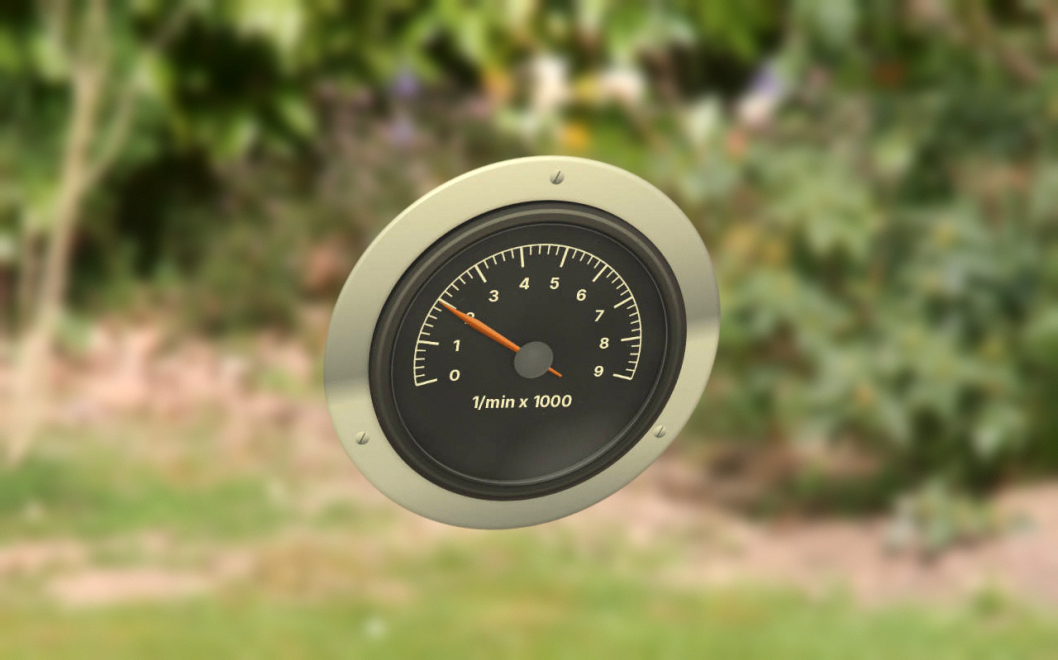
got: 2000 rpm
